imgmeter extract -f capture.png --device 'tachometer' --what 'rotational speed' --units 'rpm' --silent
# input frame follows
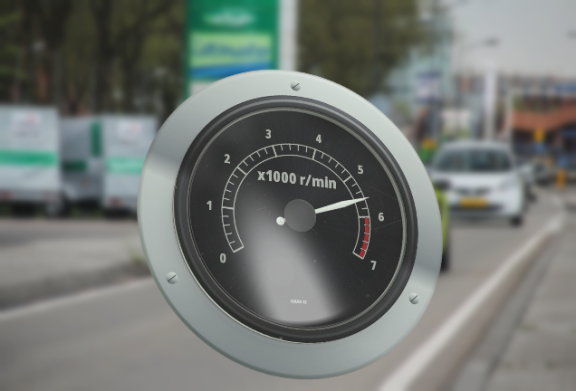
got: 5600 rpm
